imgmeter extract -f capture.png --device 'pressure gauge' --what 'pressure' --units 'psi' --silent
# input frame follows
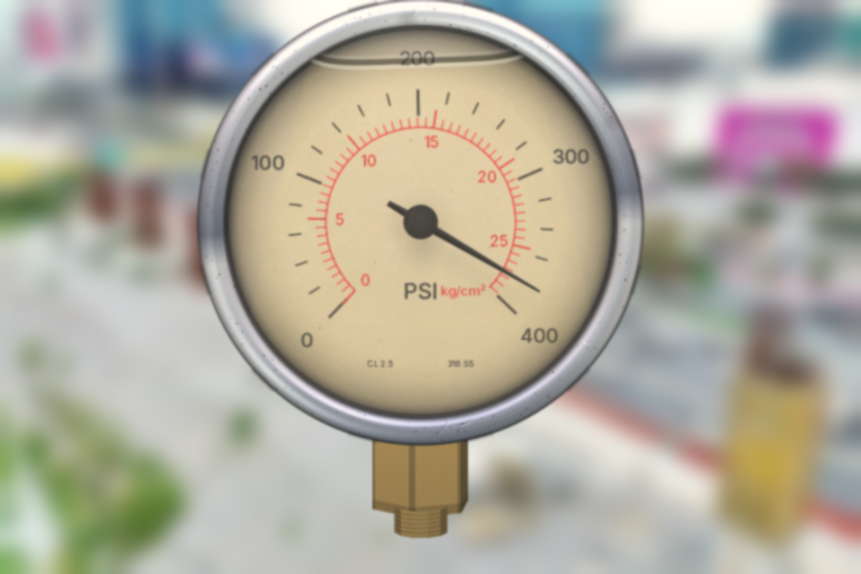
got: 380 psi
